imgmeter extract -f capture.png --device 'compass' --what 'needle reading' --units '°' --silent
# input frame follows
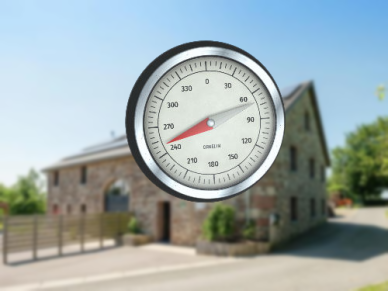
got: 250 °
